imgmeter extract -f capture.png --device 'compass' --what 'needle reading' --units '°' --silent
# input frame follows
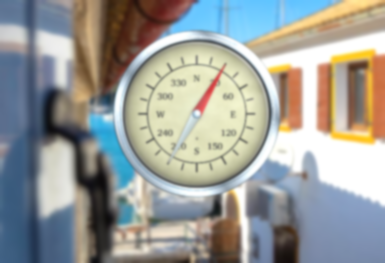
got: 30 °
